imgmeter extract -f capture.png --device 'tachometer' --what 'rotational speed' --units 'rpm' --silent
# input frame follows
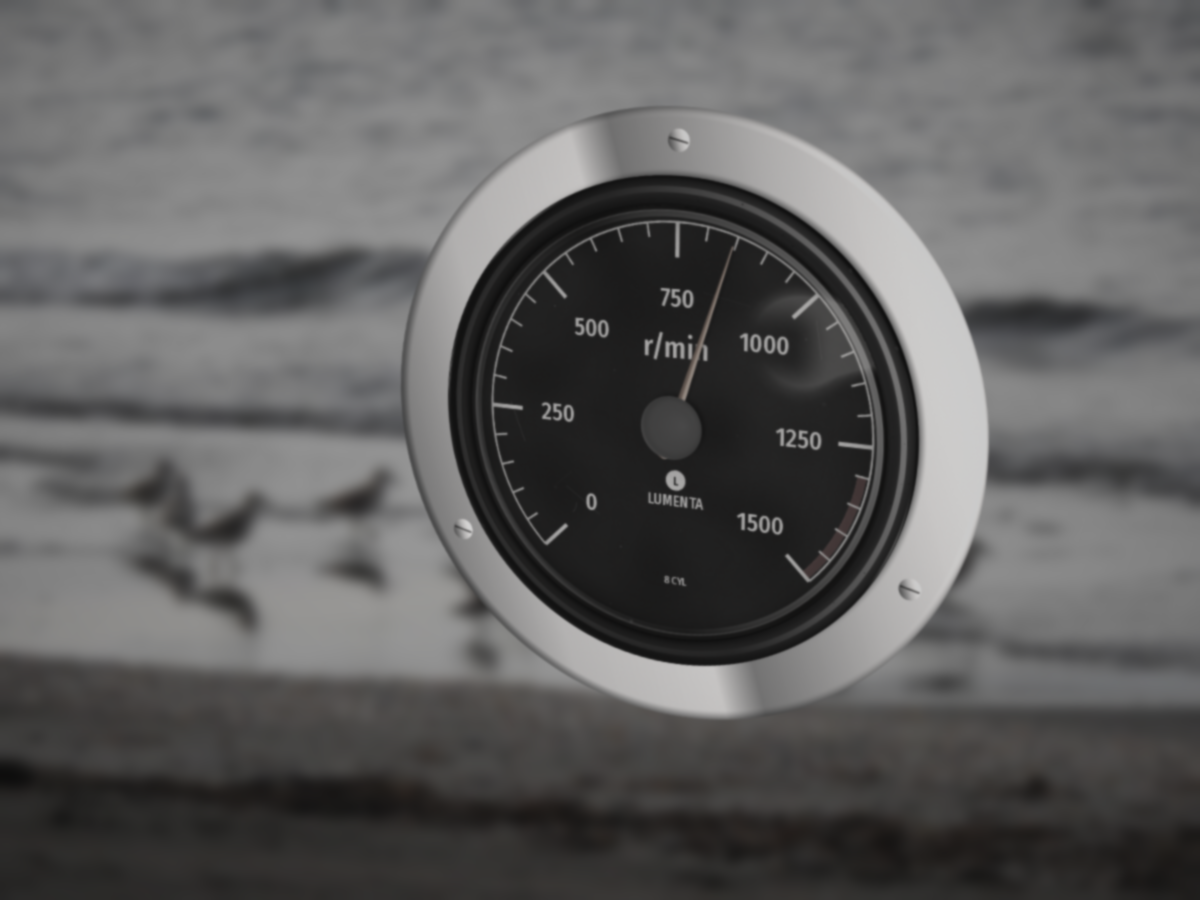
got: 850 rpm
